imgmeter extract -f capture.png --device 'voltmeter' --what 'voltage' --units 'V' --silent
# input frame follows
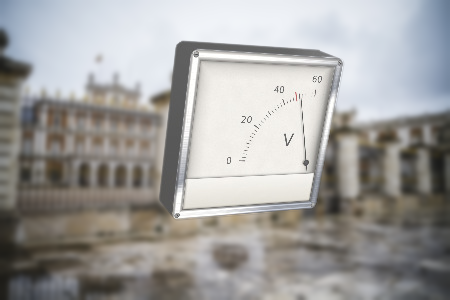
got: 50 V
